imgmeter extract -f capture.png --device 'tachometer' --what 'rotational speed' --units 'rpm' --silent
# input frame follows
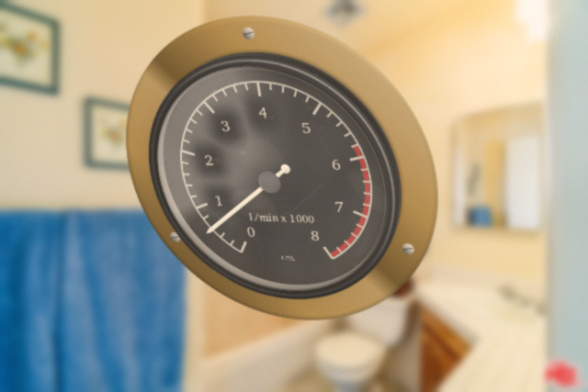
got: 600 rpm
